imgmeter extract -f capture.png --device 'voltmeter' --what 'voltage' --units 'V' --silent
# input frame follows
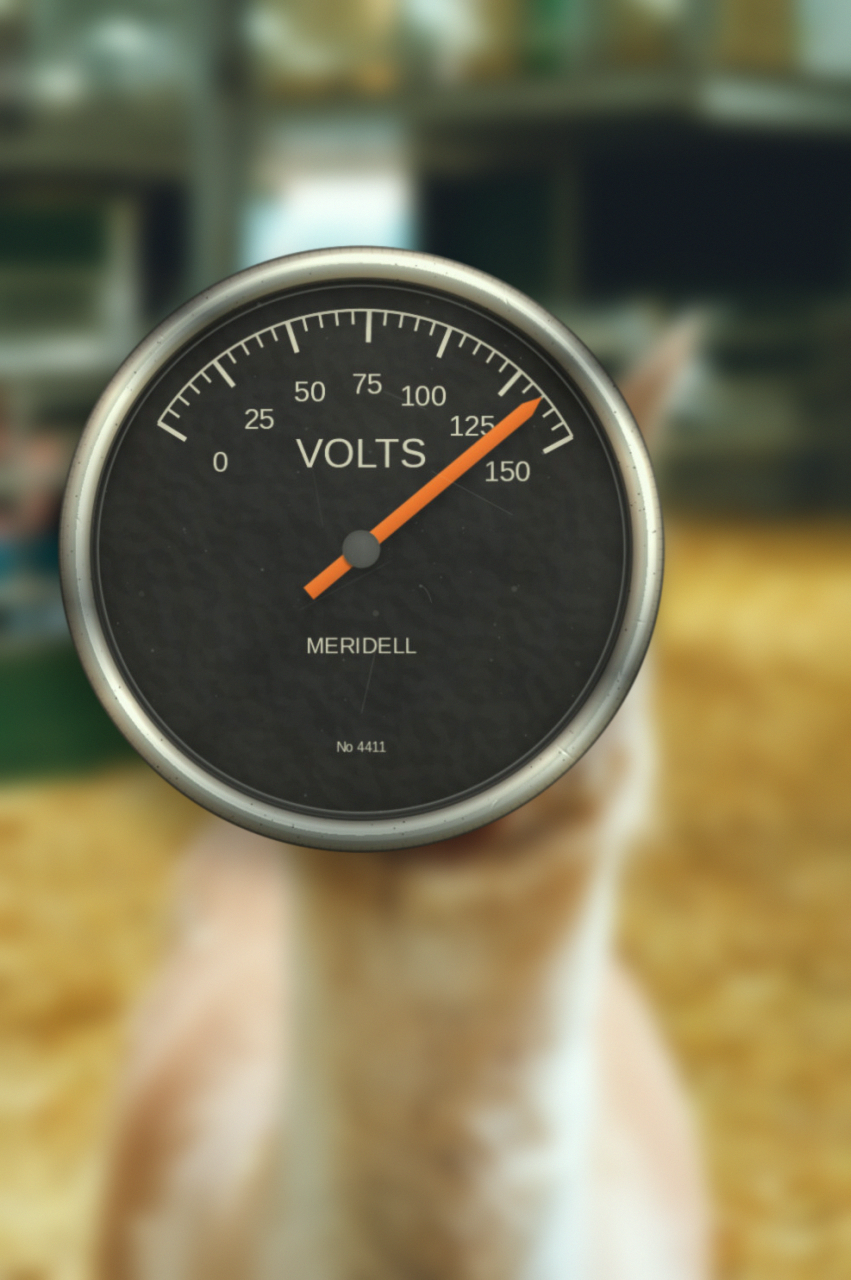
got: 135 V
